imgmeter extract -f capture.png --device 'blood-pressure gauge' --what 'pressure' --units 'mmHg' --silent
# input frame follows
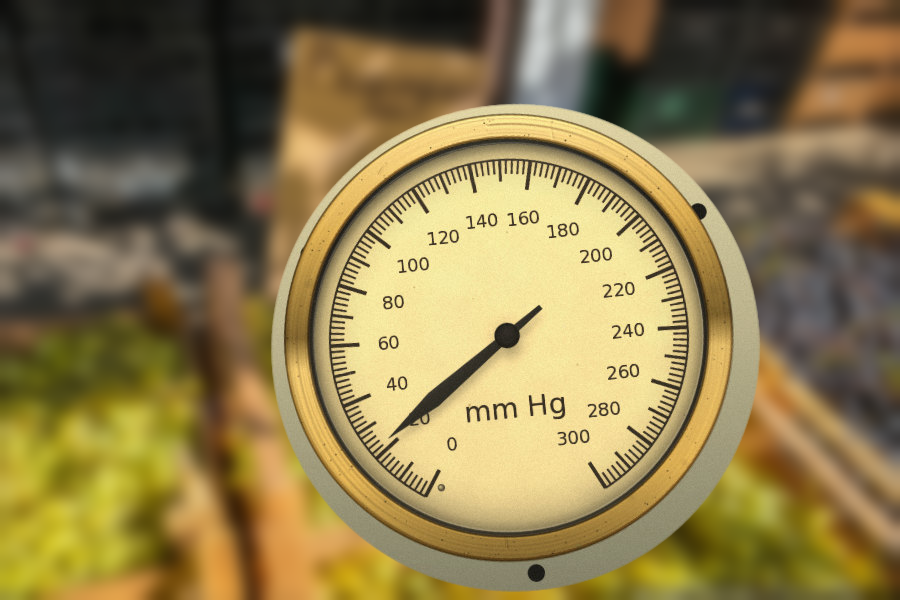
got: 22 mmHg
